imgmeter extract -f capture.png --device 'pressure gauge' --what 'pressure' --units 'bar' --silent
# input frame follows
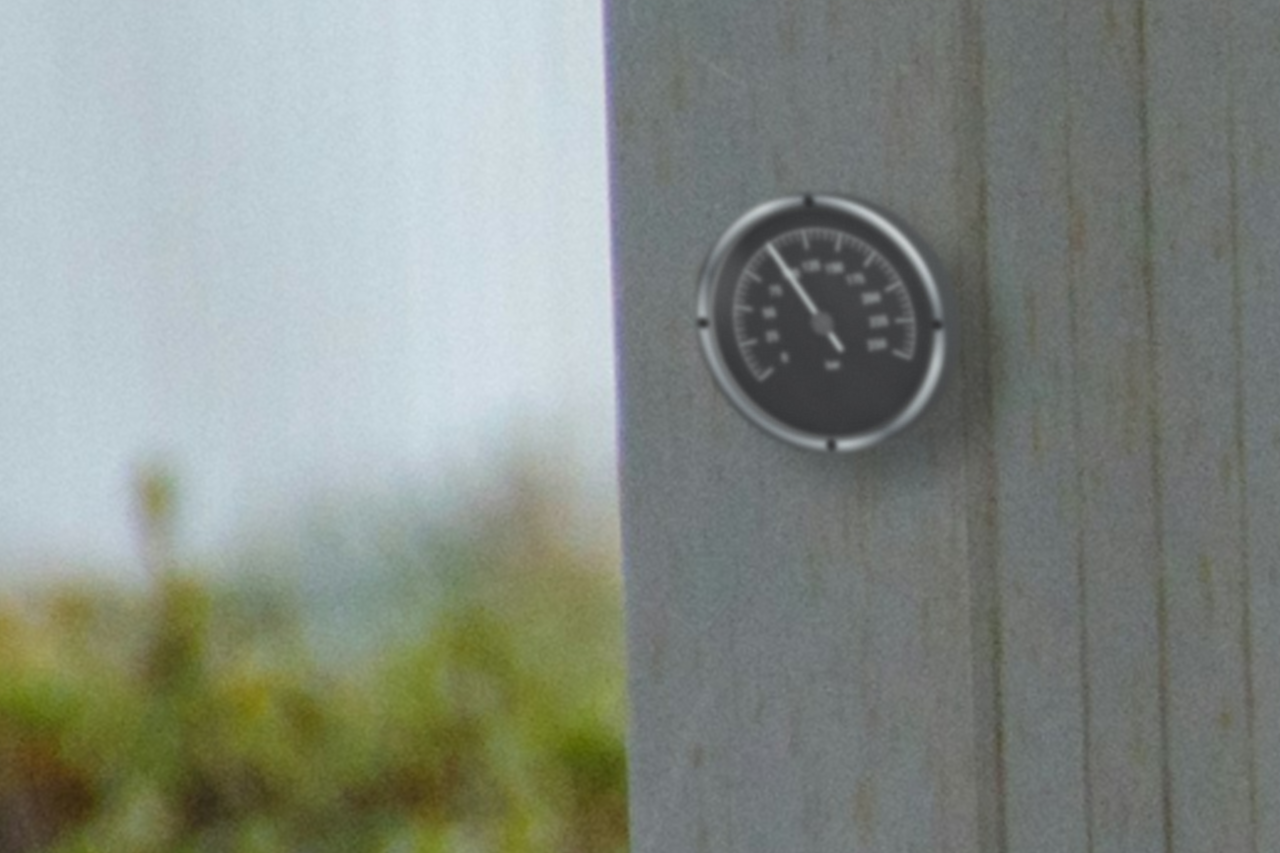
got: 100 bar
